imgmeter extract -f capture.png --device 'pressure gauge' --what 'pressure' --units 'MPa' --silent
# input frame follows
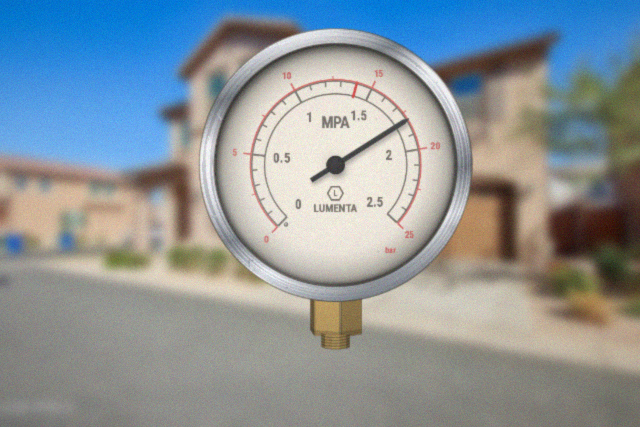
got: 1.8 MPa
